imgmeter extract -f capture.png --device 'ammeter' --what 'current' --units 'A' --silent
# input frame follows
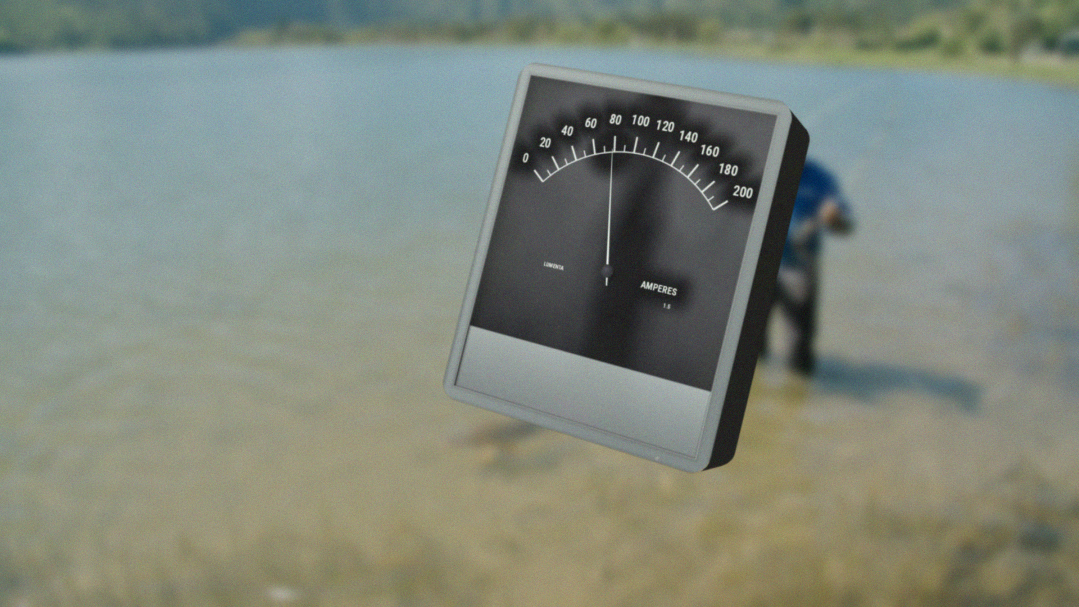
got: 80 A
